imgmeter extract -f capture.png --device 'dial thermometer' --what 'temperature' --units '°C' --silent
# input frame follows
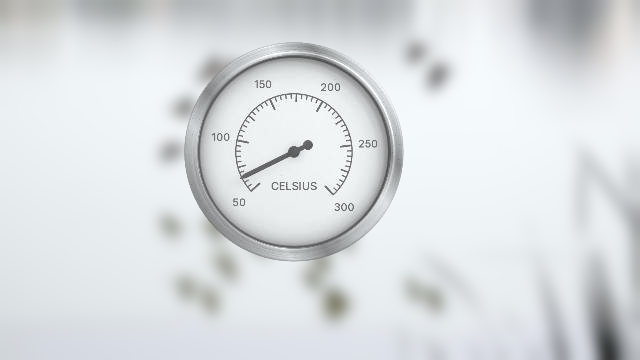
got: 65 °C
